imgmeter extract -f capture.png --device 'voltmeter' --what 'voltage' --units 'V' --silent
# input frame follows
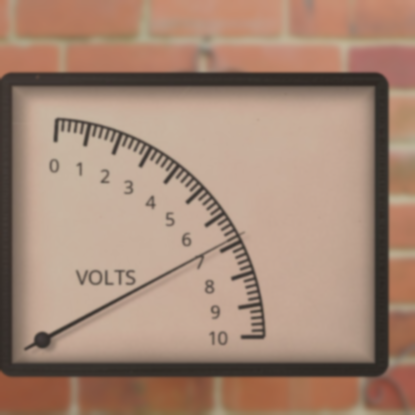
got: 6.8 V
